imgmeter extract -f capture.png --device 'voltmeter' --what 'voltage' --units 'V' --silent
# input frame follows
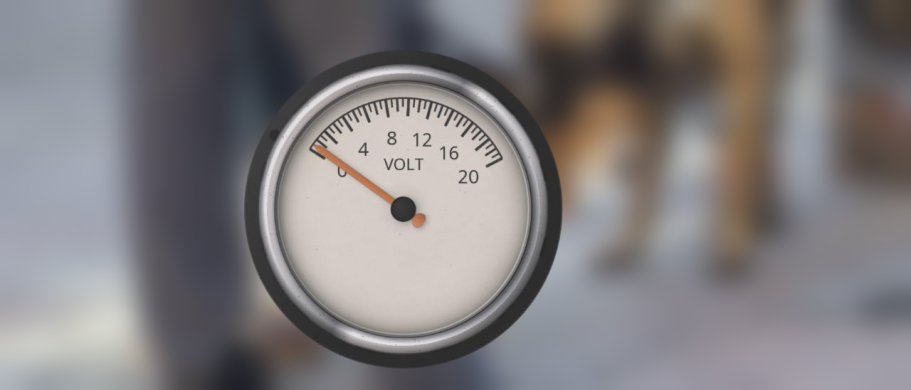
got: 0.5 V
